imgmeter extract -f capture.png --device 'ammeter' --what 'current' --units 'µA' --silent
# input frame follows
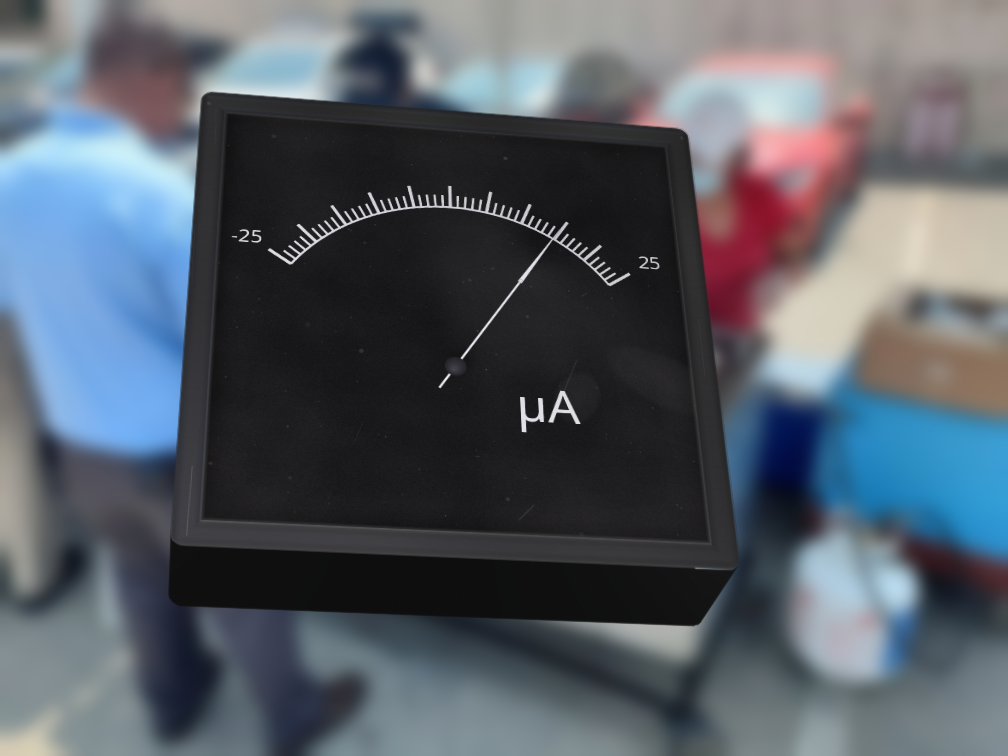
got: 15 µA
